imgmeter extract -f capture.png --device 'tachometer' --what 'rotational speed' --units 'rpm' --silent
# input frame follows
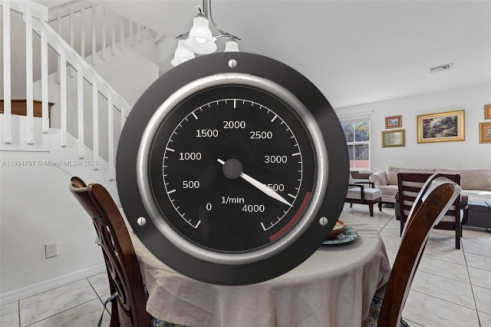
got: 3600 rpm
